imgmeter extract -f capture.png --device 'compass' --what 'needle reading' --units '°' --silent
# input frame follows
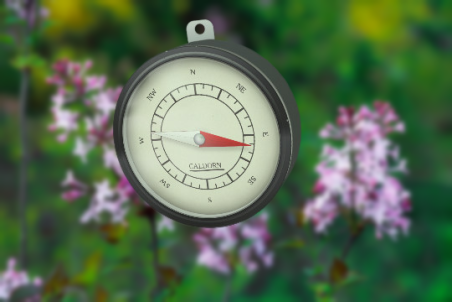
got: 100 °
